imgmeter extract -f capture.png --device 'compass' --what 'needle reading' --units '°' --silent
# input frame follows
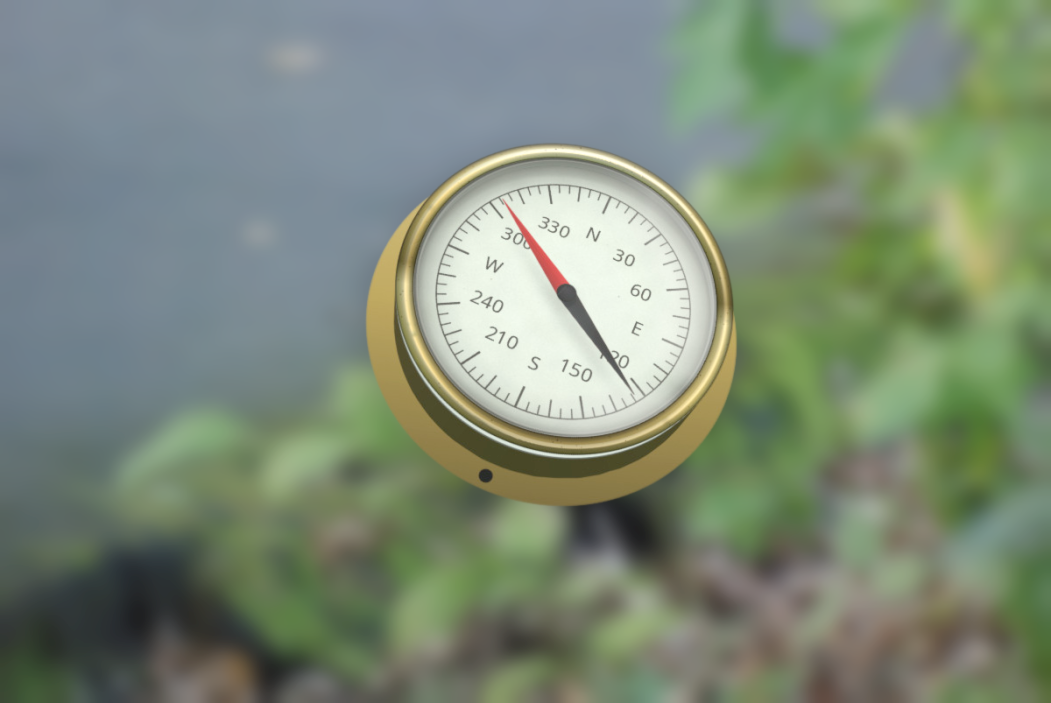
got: 305 °
